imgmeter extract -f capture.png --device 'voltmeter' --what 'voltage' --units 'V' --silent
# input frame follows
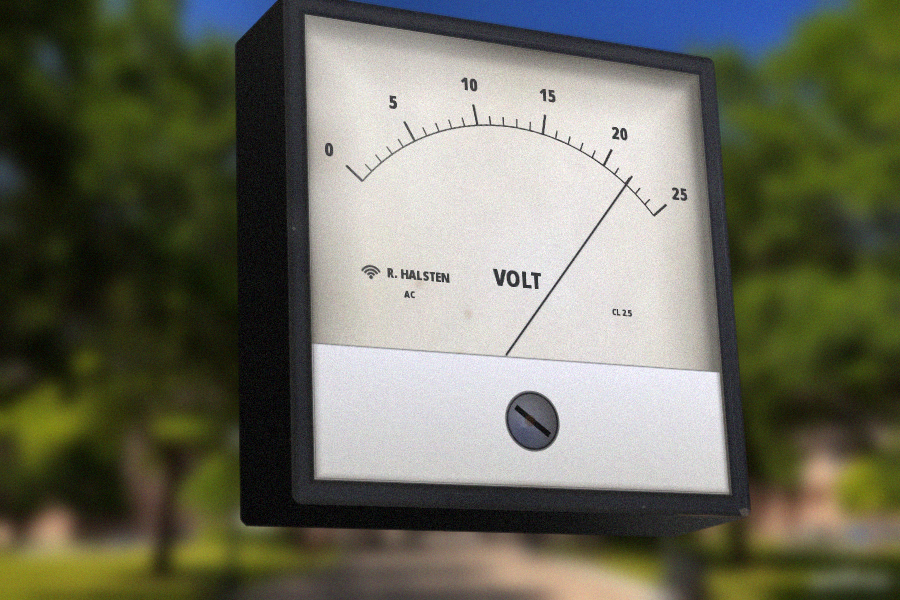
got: 22 V
